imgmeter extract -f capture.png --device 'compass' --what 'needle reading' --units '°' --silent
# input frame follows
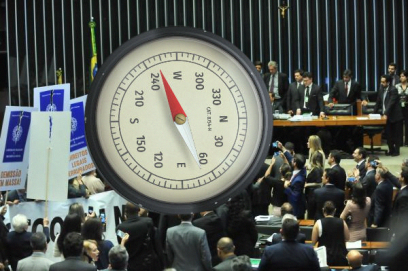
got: 250 °
